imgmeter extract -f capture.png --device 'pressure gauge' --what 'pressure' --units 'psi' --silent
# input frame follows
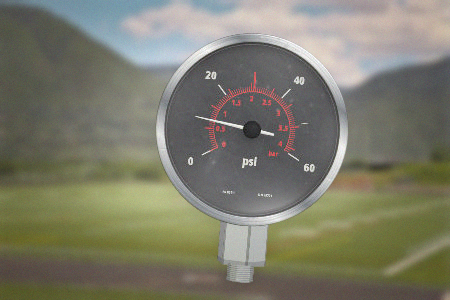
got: 10 psi
